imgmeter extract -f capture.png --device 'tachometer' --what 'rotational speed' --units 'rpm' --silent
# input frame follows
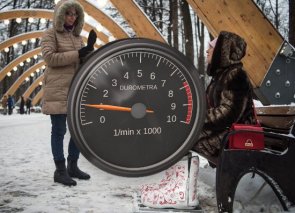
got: 1000 rpm
